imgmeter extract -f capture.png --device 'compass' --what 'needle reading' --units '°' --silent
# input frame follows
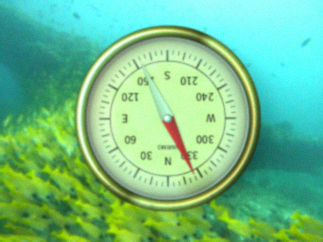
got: 335 °
